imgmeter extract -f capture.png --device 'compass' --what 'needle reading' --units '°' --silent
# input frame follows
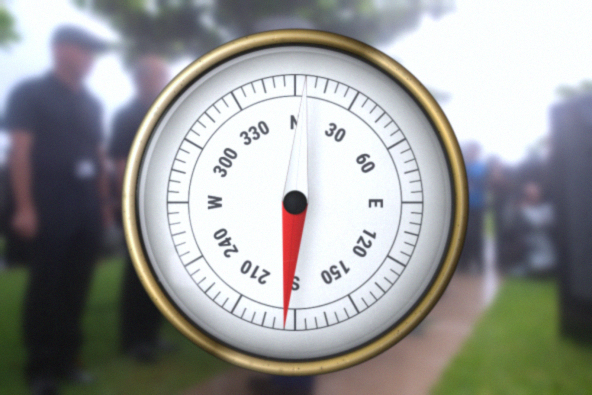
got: 185 °
